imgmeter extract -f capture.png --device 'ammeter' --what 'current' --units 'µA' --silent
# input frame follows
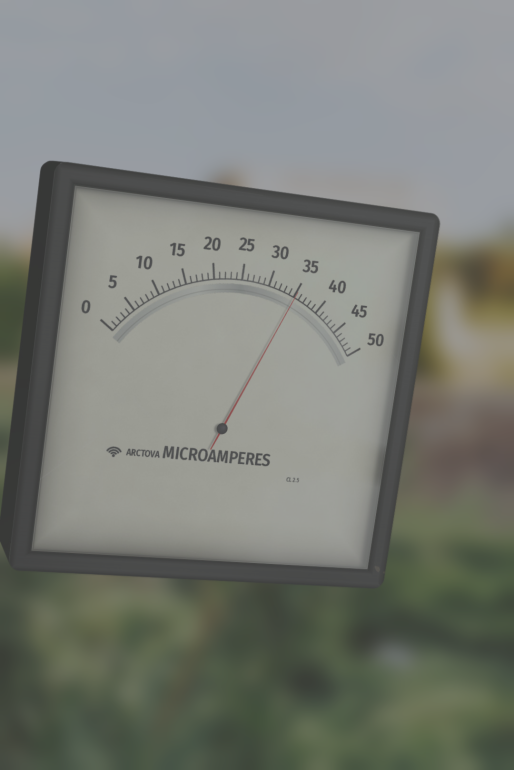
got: 35 µA
